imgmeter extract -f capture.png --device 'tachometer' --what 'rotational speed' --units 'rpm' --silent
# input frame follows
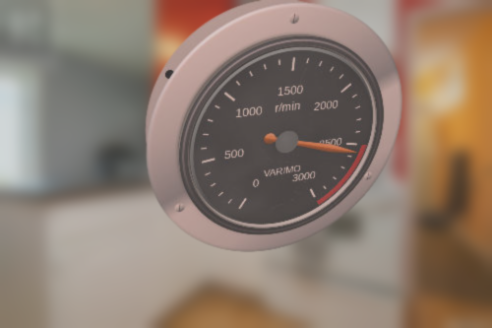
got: 2550 rpm
